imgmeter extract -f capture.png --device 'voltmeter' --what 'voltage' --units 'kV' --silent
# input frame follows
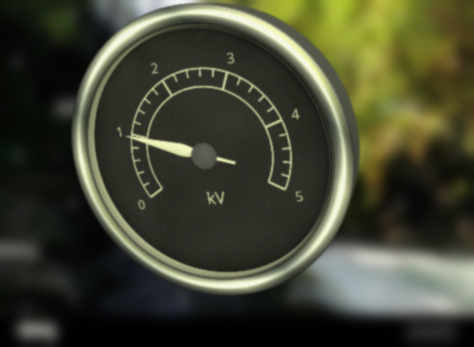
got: 1 kV
